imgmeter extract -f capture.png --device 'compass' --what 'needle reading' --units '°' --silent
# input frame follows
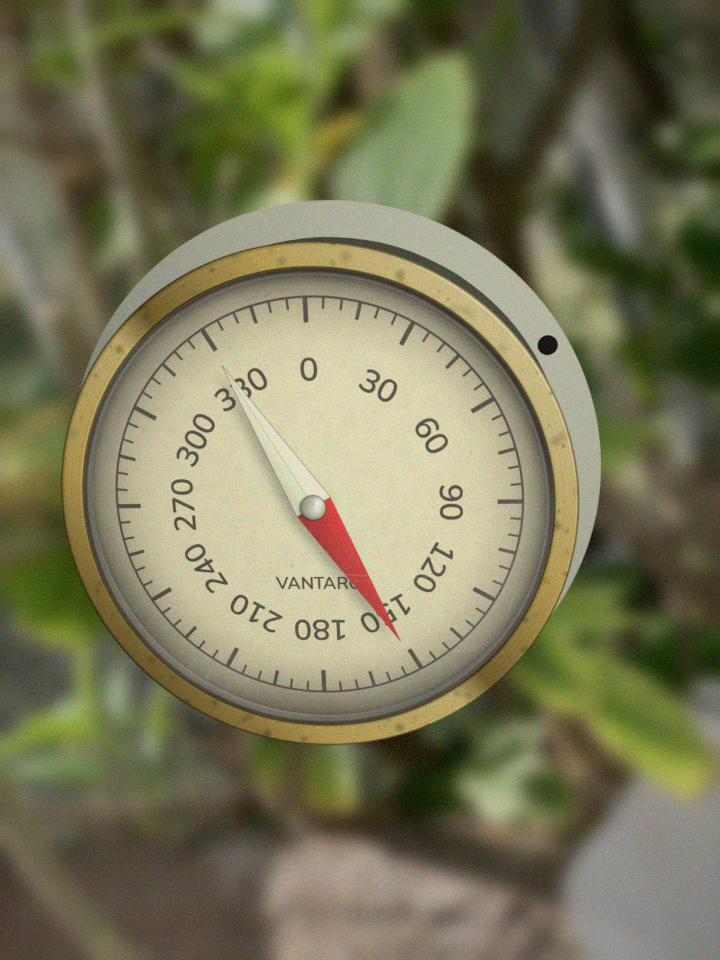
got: 150 °
